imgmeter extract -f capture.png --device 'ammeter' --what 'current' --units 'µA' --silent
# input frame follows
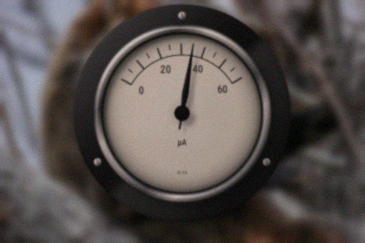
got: 35 µA
